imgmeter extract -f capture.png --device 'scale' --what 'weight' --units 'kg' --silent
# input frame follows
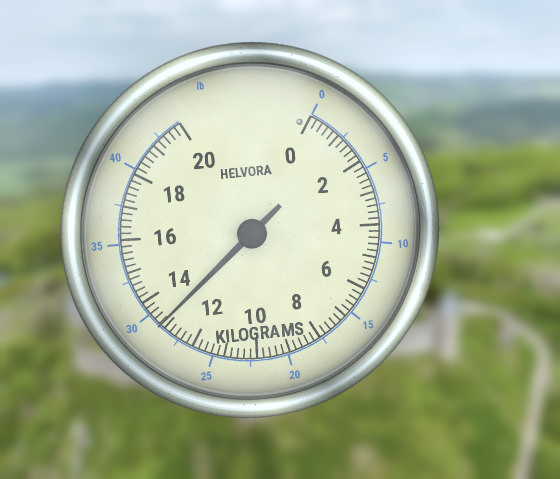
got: 13.2 kg
